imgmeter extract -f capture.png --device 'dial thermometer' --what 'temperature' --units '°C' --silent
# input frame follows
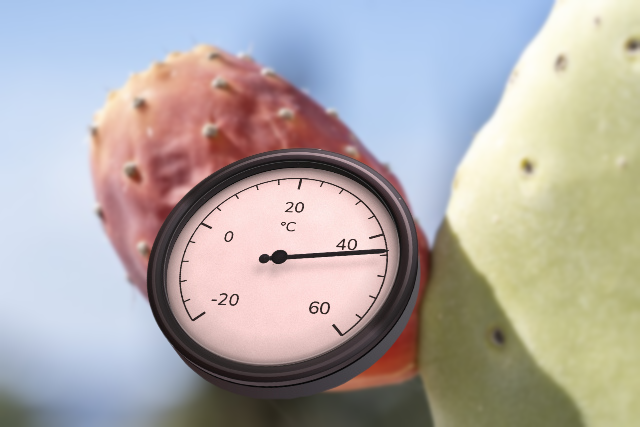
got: 44 °C
